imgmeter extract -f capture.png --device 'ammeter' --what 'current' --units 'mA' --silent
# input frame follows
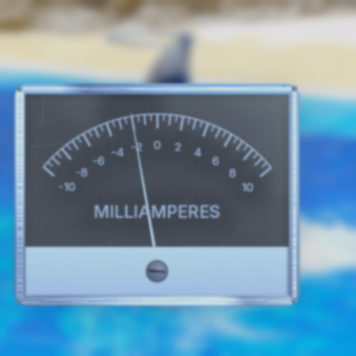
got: -2 mA
